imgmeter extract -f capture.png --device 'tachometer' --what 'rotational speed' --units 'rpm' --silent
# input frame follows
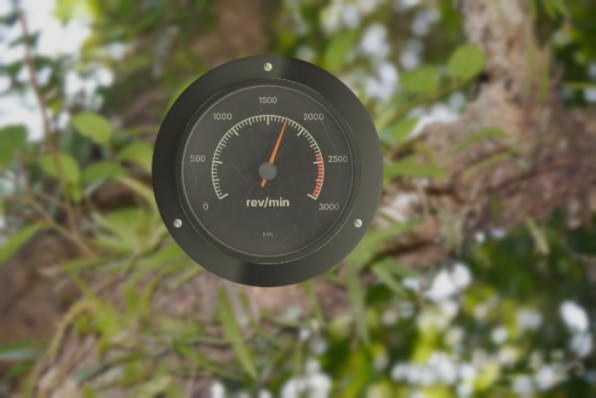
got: 1750 rpm
